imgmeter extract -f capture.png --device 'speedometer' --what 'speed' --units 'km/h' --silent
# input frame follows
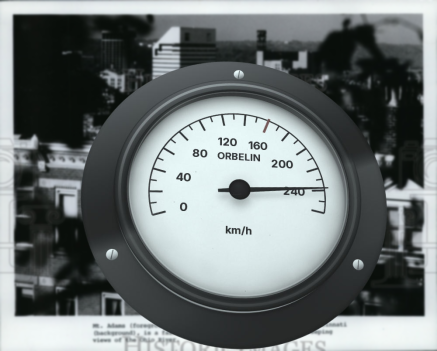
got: 240 km/h
